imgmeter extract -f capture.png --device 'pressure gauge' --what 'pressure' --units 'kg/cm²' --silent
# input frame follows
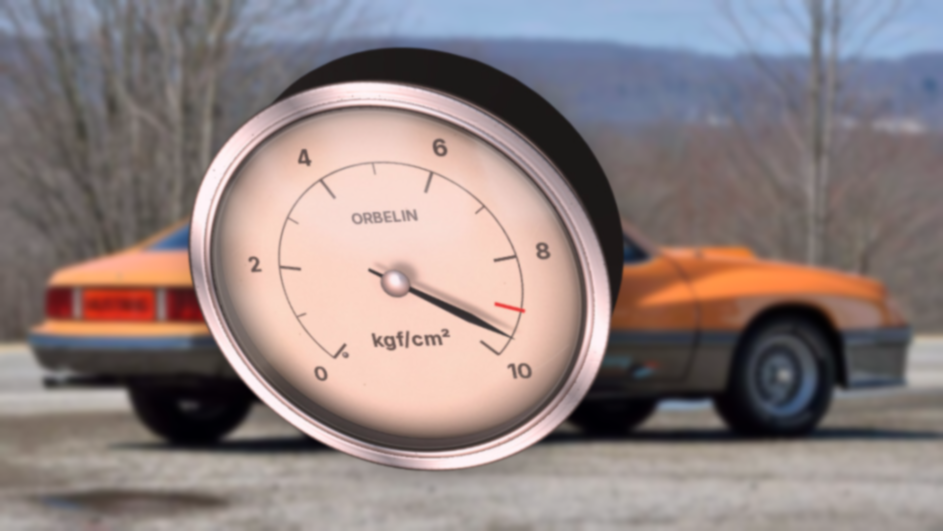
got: 9.5 kg/cm²
